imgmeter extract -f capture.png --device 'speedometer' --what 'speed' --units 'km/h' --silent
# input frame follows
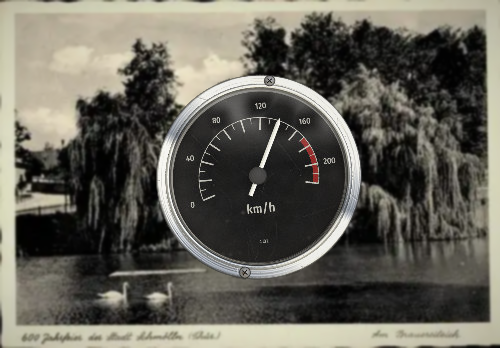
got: 140 km/h
